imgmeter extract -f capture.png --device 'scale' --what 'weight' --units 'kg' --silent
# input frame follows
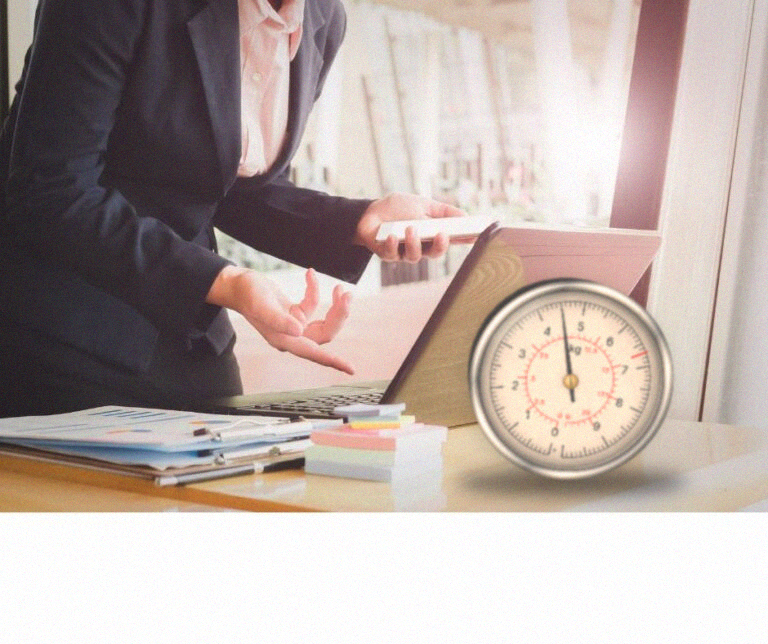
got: 4.5 kg
